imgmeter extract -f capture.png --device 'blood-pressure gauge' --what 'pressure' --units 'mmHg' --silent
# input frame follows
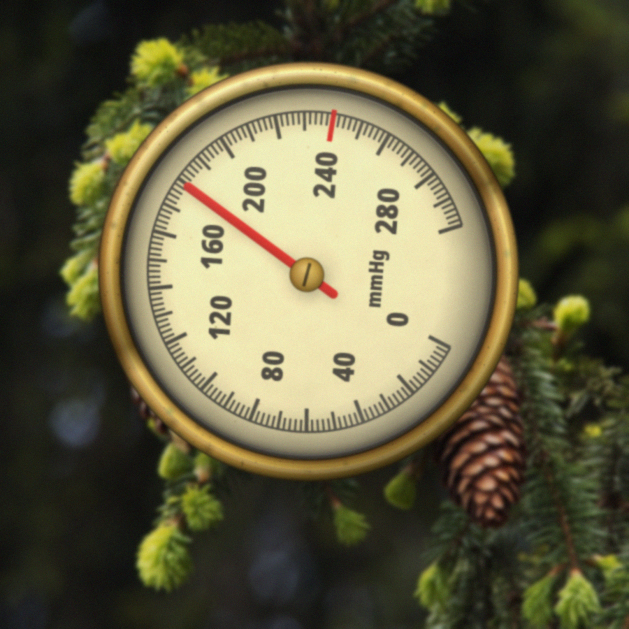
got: 180 mmHg
